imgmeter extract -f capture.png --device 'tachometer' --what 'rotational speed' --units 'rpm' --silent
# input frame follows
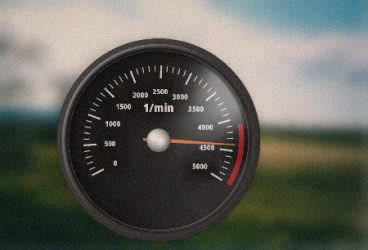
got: 4400 rpm
